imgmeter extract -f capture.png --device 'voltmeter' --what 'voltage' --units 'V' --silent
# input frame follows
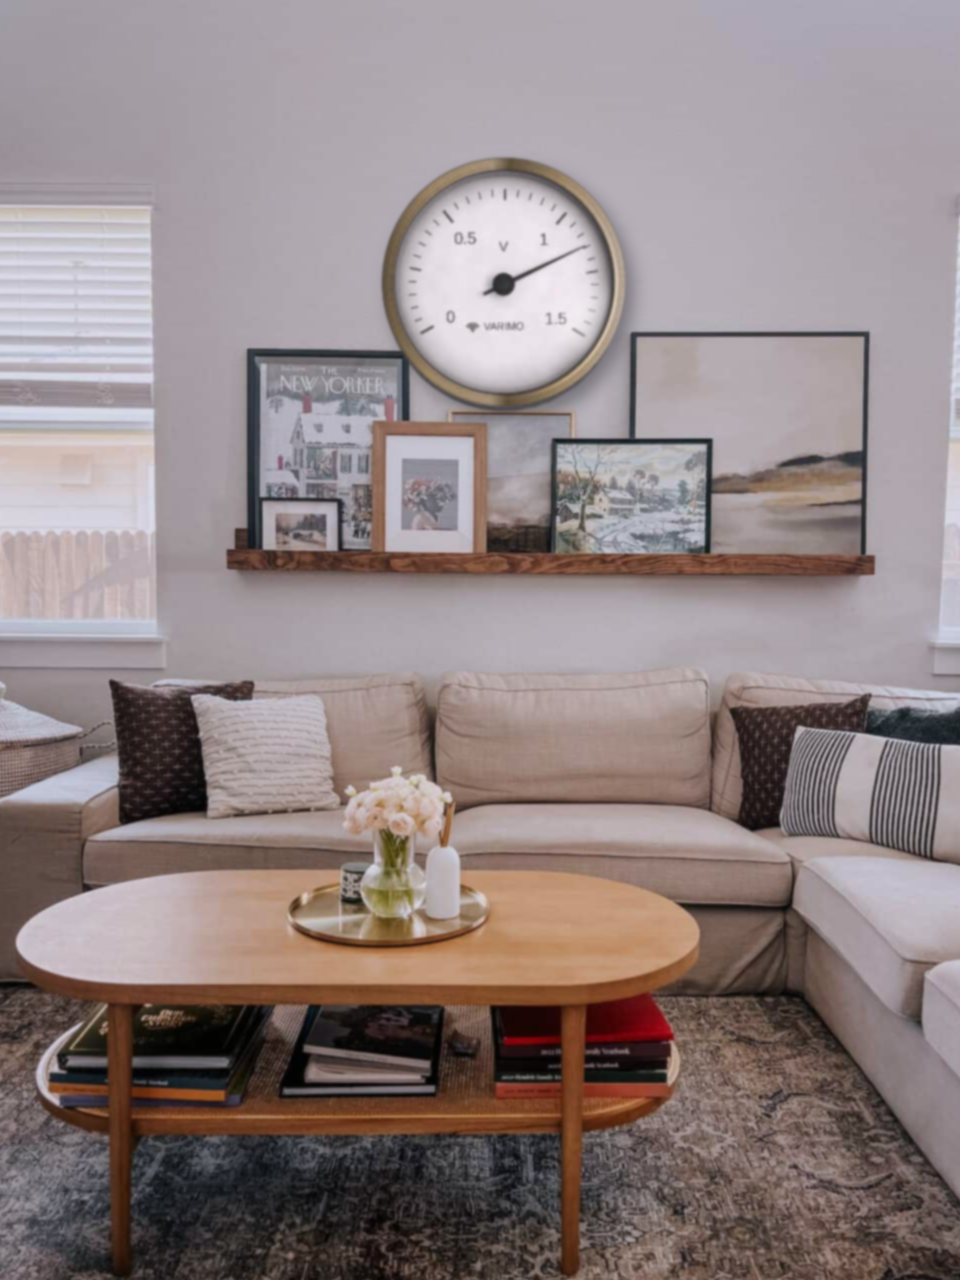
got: 1.15 V
